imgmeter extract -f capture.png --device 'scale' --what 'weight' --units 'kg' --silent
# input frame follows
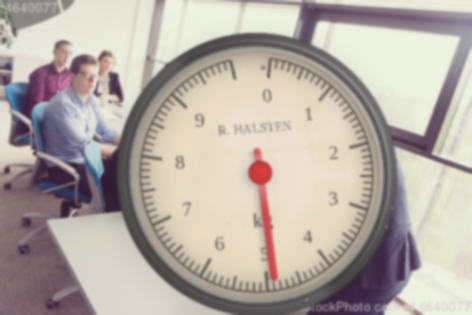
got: 4.9 kg
